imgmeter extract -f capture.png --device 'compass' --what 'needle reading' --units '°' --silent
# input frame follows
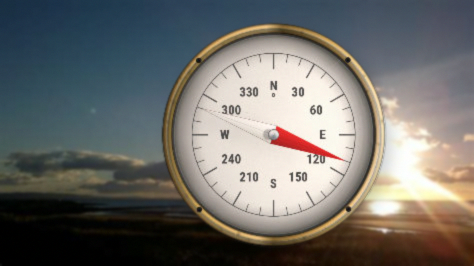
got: 110 °
